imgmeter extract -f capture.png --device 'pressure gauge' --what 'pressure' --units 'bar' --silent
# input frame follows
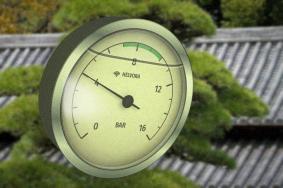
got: 4 bar
